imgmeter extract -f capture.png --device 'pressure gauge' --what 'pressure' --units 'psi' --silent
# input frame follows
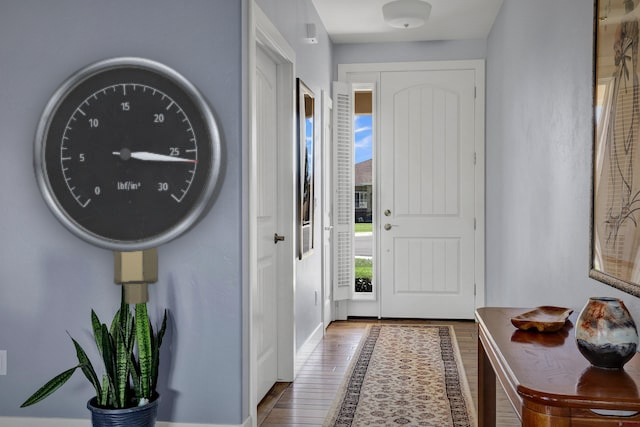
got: 26 psi
